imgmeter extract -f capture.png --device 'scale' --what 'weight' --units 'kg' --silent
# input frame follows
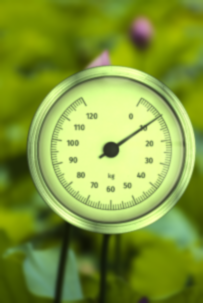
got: 10 kg
